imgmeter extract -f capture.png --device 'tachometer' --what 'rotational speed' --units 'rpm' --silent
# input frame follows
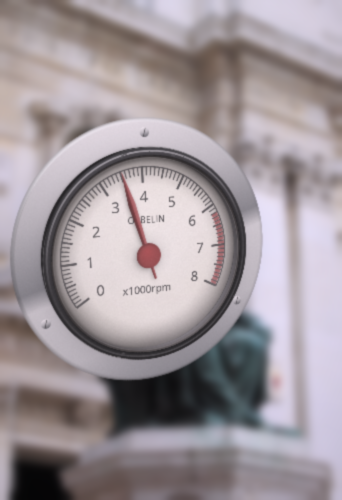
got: 3500 rpm
